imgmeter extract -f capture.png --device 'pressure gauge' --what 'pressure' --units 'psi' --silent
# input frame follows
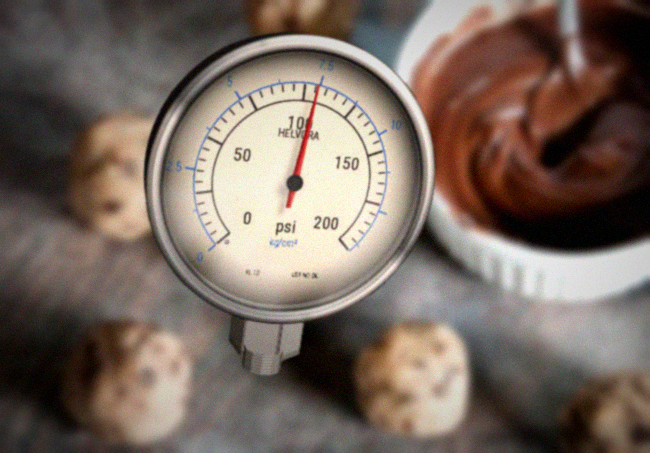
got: 105 psi
